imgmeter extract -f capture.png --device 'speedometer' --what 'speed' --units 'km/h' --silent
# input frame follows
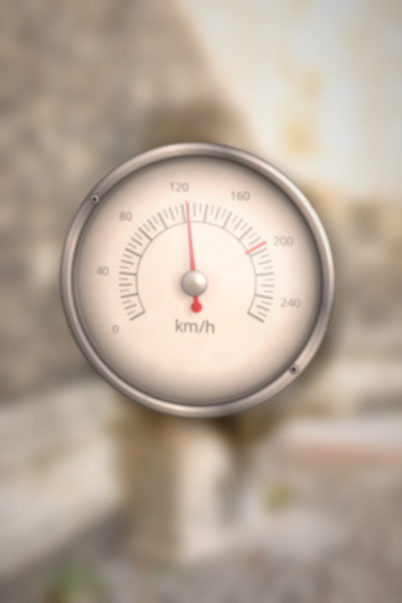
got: 125 km/h
